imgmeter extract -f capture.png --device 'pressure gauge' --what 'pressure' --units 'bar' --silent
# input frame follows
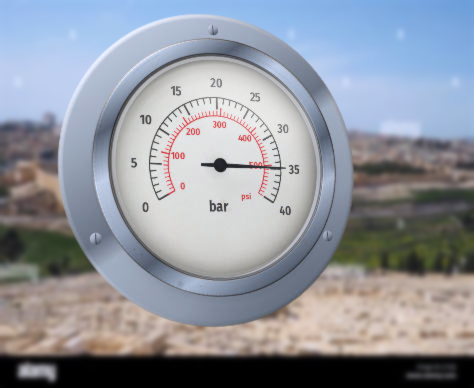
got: 35 bar
